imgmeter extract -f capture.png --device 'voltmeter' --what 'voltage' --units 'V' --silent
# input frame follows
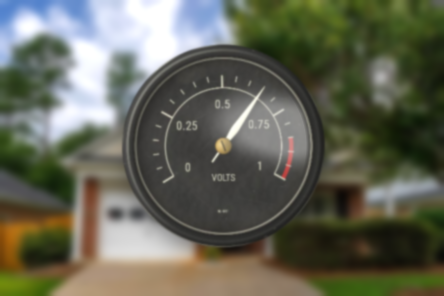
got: 0.65 V
